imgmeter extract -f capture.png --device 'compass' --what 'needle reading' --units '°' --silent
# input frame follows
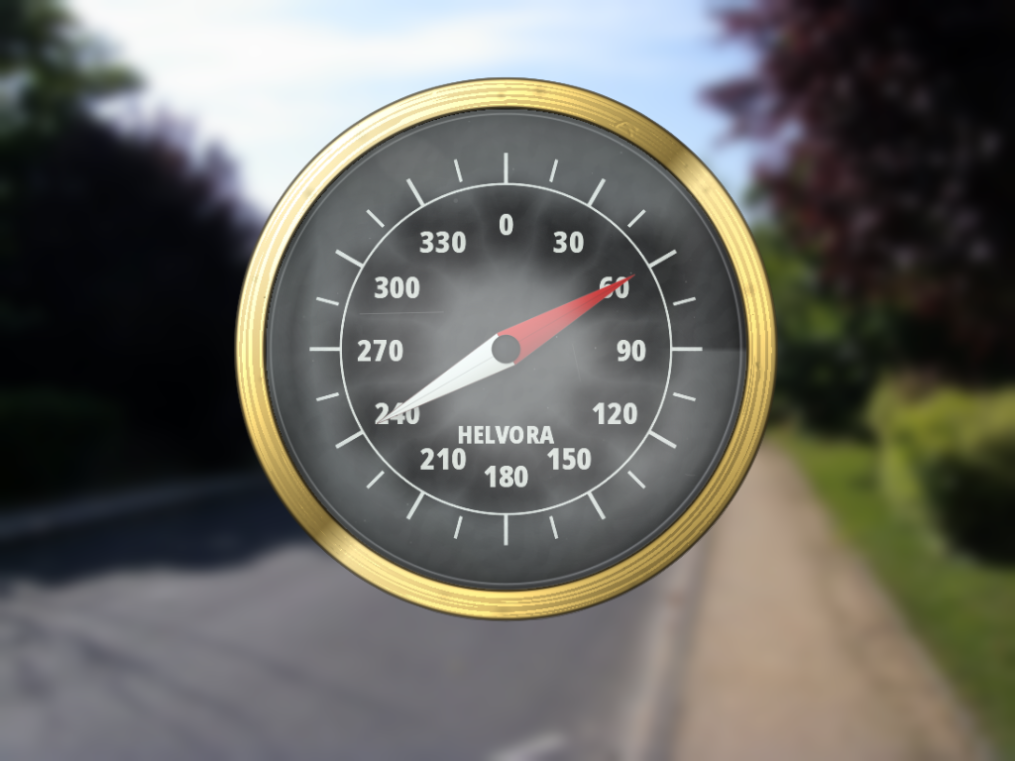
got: 60 °
